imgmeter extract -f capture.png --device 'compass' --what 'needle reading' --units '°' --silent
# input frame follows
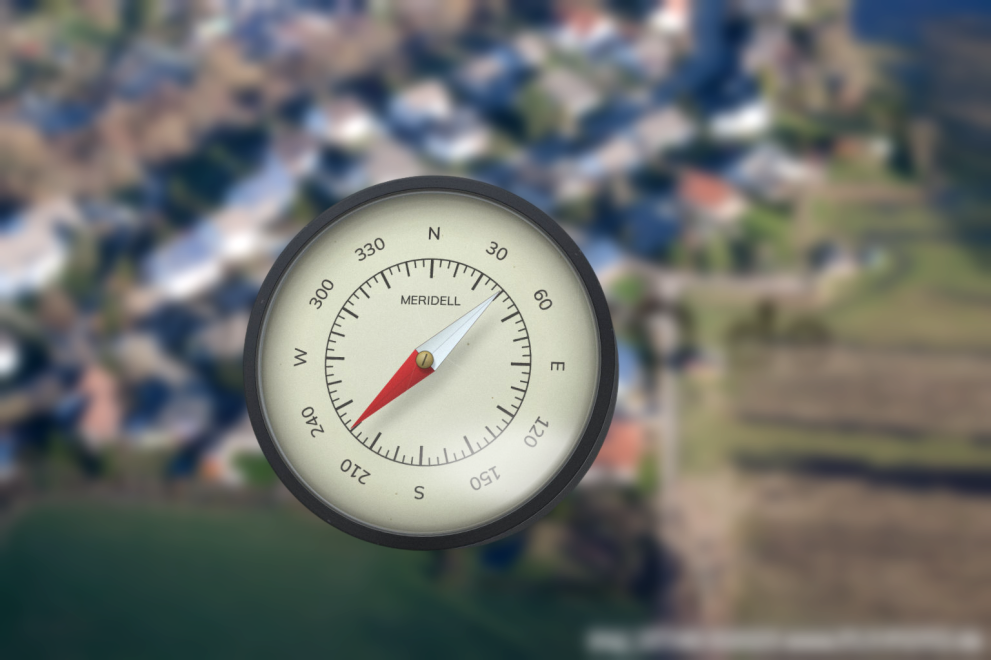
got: 225 °
